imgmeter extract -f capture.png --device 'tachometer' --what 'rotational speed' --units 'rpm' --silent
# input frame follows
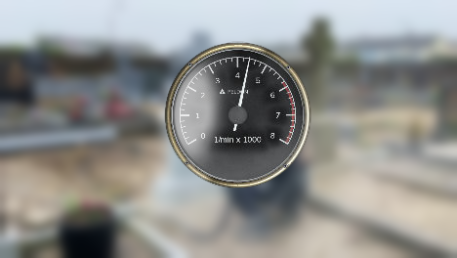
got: 4400 rpm
